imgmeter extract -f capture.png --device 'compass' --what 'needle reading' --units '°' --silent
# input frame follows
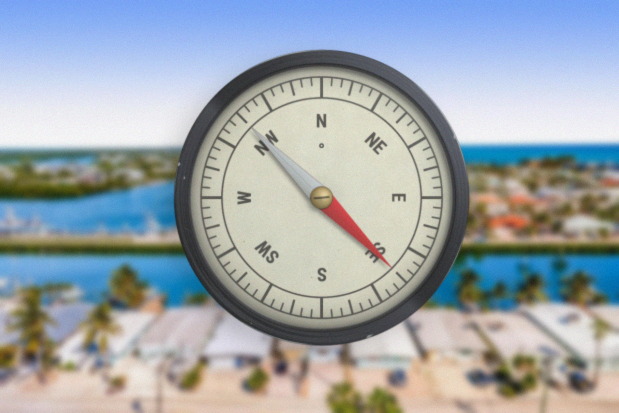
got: 135 °
